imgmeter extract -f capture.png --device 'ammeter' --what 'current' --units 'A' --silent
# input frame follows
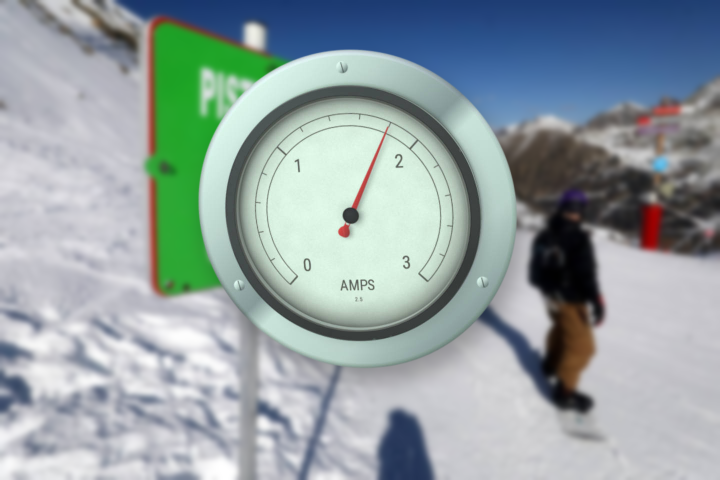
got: 1.8 A
